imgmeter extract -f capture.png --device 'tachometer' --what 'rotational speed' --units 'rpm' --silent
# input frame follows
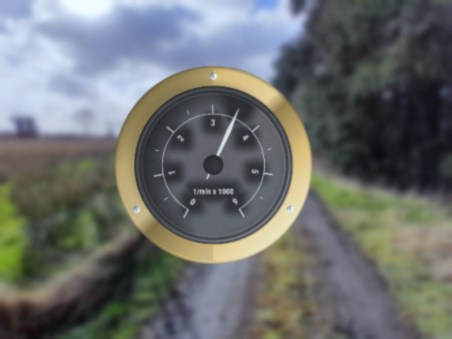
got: 3500 rpm
